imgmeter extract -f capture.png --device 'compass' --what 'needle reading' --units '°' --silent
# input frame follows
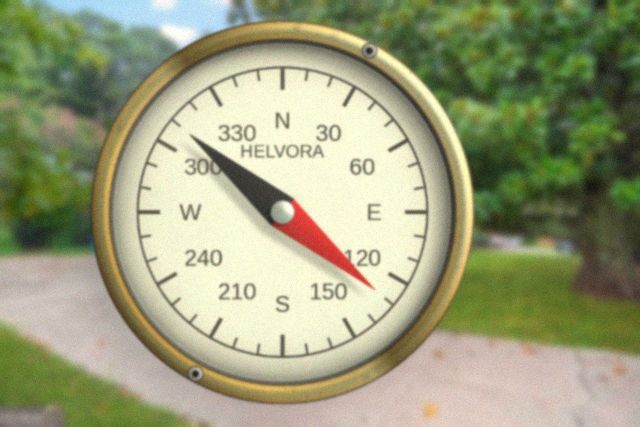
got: 130 °
